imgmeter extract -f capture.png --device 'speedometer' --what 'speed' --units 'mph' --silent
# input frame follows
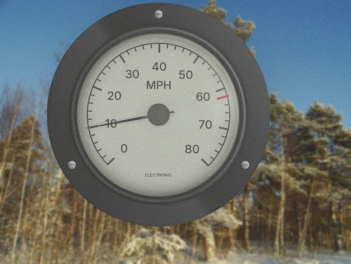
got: 10 mph
